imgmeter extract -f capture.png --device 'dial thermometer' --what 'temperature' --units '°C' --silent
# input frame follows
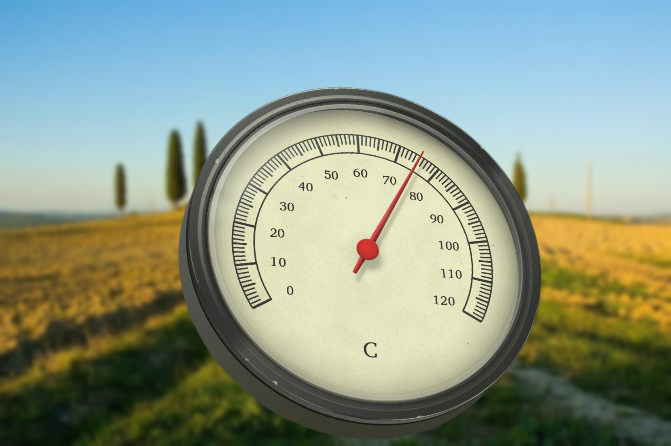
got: 75 °C
